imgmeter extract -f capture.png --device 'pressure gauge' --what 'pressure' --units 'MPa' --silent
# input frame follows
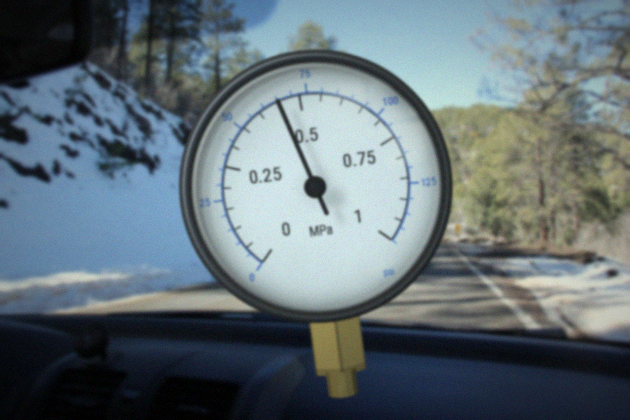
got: 0.45 MPa
